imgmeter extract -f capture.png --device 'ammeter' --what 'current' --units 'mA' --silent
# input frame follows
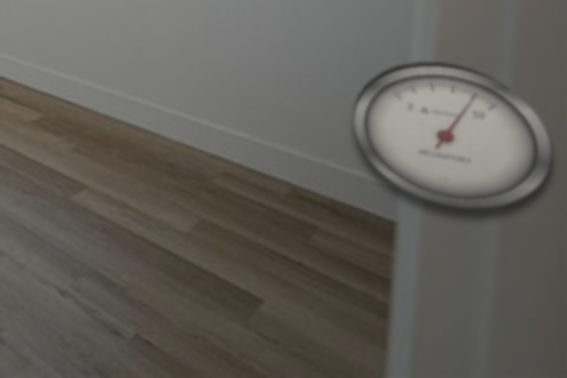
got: 40 mA
